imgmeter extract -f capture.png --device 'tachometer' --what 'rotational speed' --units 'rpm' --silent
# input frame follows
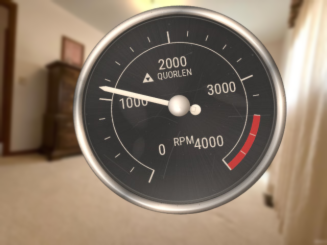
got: 1100 rpm
